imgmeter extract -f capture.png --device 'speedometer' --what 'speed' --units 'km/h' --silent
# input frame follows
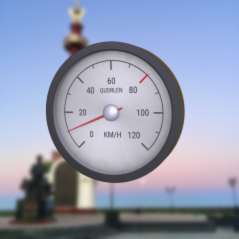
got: 10 km/h
